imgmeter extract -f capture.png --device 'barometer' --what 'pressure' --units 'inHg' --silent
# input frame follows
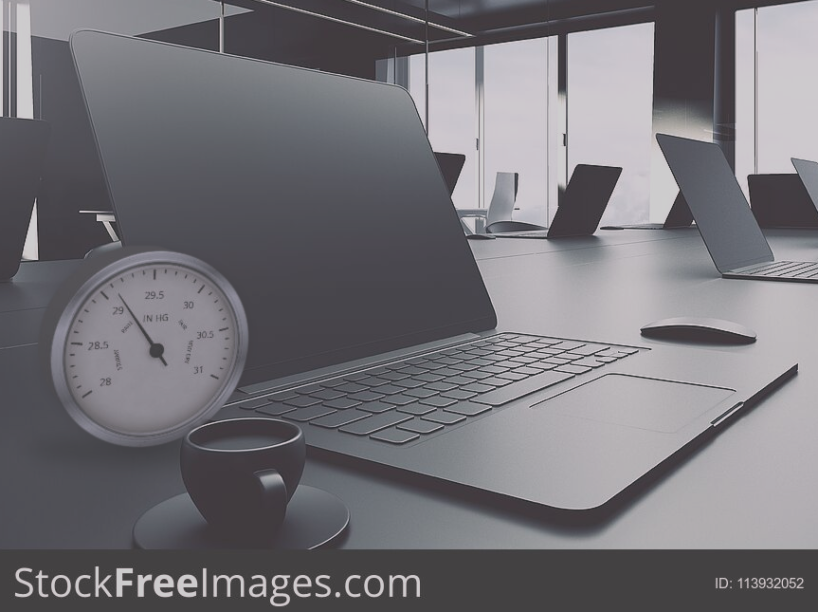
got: 29.1 inHg
